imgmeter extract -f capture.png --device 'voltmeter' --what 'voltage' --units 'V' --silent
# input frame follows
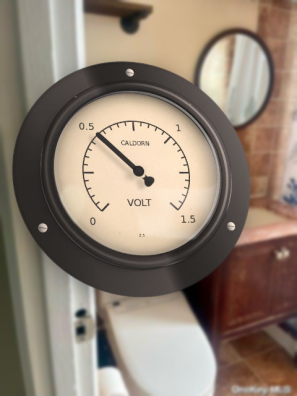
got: 0.5 V
